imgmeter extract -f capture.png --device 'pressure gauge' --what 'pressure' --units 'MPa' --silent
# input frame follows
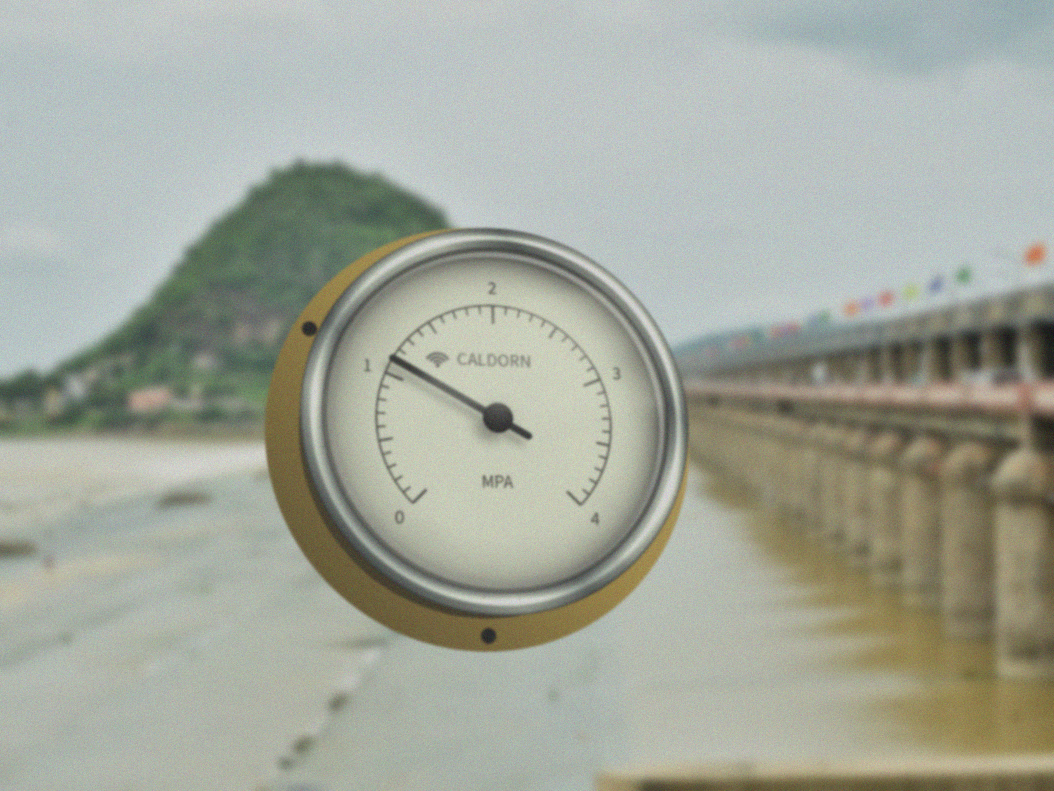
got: 1.1 MPa
